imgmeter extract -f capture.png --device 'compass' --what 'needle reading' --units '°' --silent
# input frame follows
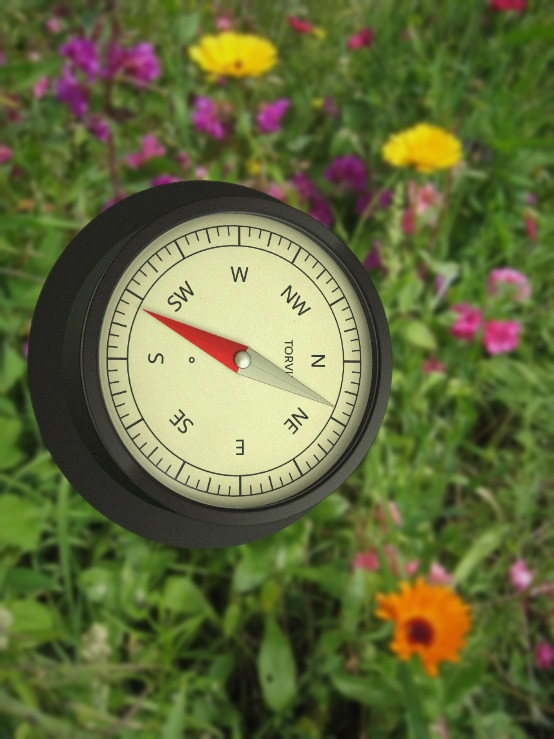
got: 205 °
